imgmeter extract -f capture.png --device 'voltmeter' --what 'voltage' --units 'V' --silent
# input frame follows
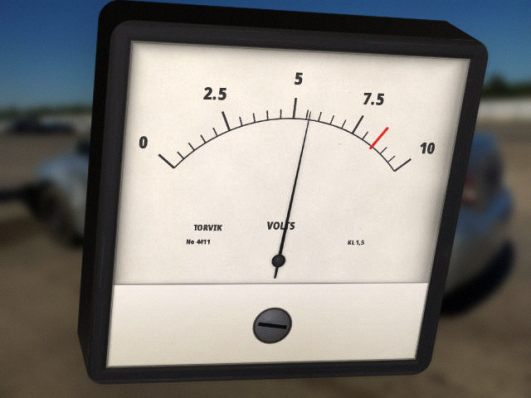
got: 5.5 V
